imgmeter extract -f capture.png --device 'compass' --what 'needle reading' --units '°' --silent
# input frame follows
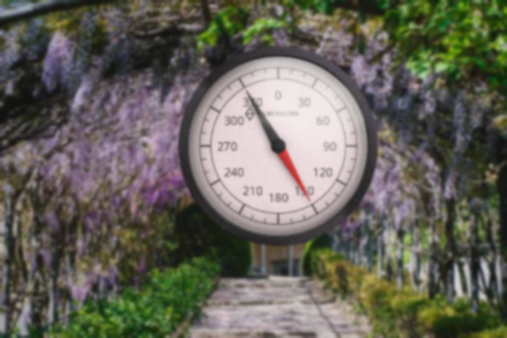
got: 150 °
